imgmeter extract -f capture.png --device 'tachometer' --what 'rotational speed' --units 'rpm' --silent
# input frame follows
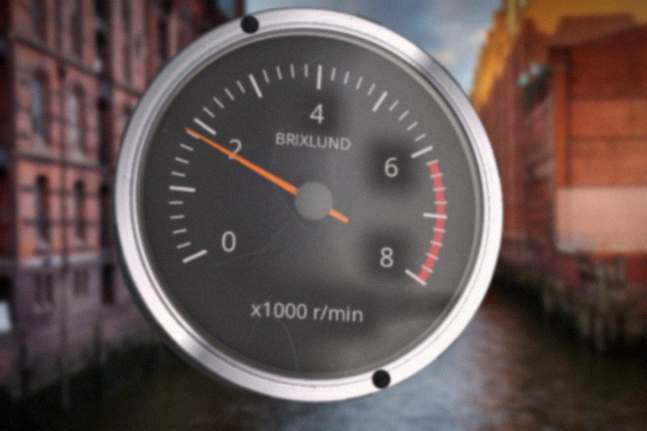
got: 1800 rpm
